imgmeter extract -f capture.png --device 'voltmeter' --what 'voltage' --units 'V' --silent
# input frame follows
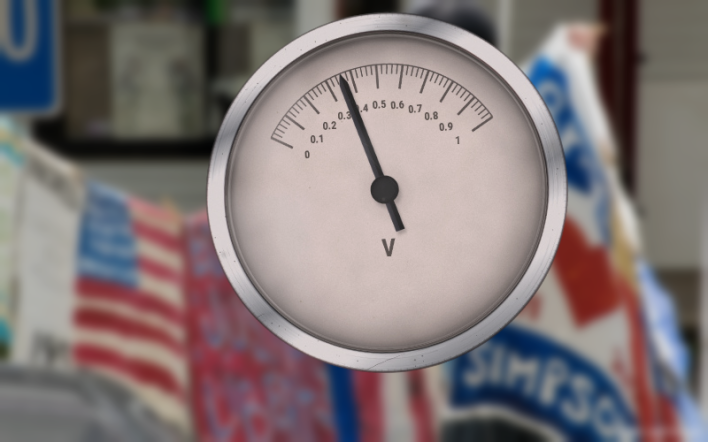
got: 0.36 V
